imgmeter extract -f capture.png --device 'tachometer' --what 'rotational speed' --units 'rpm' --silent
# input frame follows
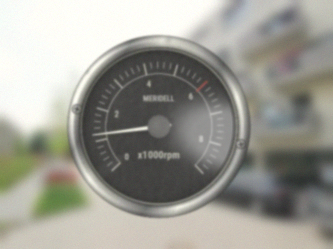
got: 1200 rpm
